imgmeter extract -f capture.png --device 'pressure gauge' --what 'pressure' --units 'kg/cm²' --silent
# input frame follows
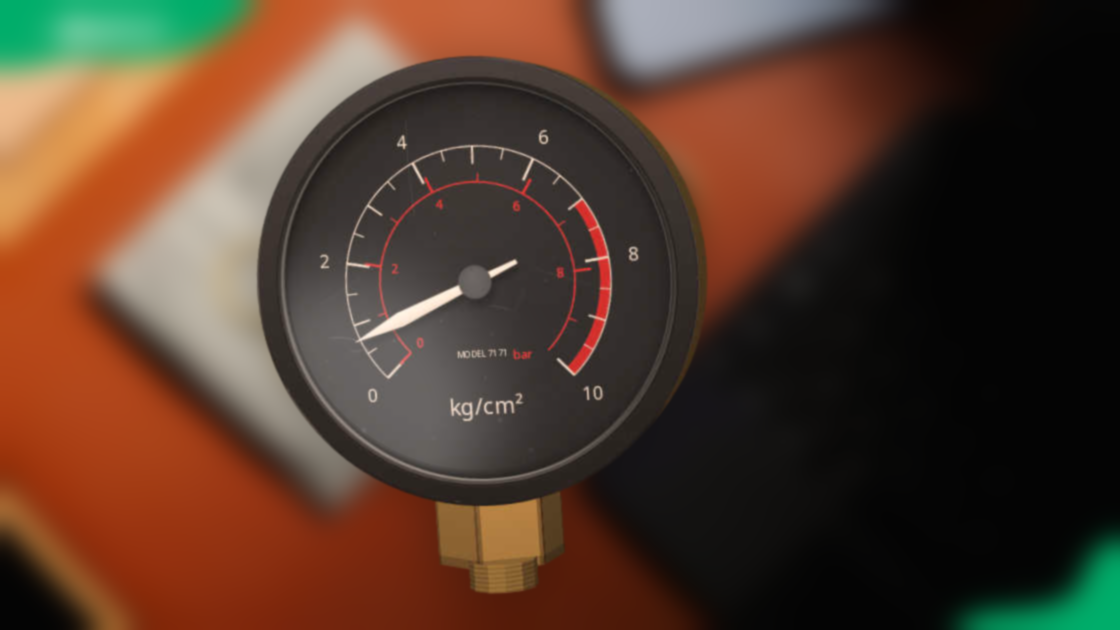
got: 0.75 kg/cm²
